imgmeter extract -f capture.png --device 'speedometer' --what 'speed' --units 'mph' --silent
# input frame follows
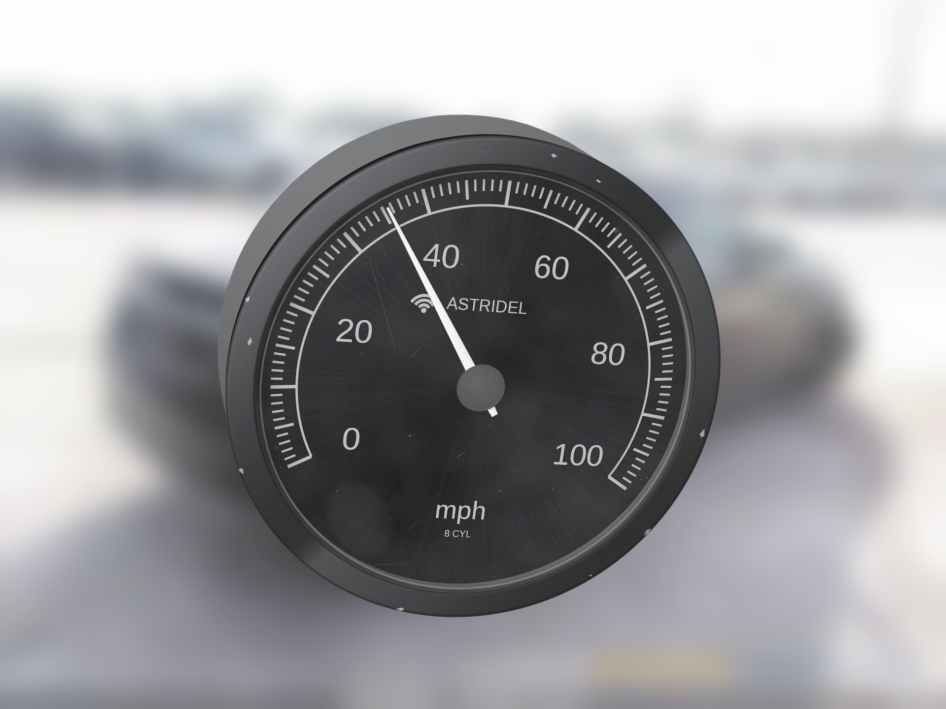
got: 35.5 mph
